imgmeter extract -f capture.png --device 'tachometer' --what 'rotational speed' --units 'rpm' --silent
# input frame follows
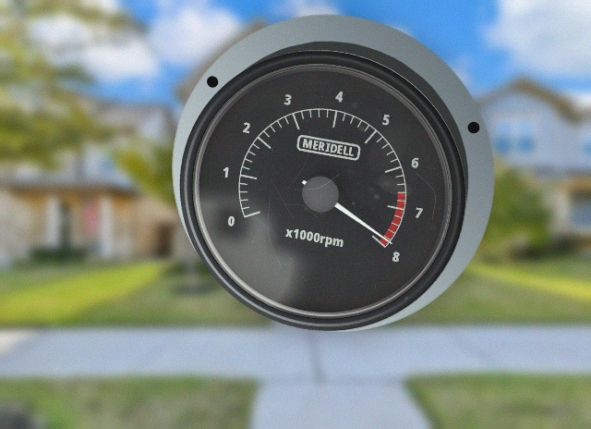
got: 7800 rpm
